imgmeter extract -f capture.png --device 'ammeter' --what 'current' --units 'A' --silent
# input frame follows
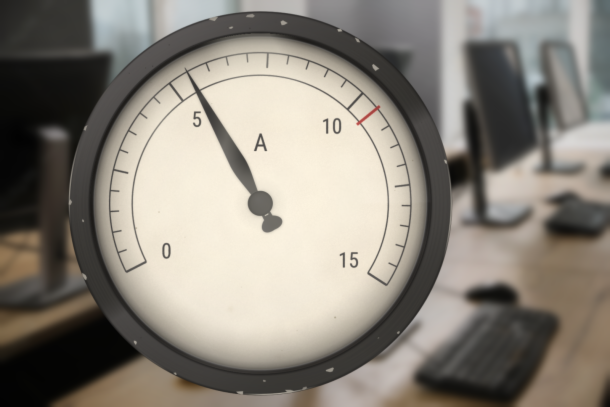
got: 5.5 A
